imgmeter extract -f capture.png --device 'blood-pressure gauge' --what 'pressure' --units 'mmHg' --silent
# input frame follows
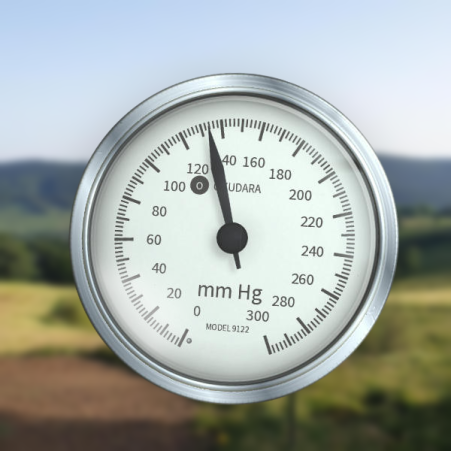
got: 134 mmHg
